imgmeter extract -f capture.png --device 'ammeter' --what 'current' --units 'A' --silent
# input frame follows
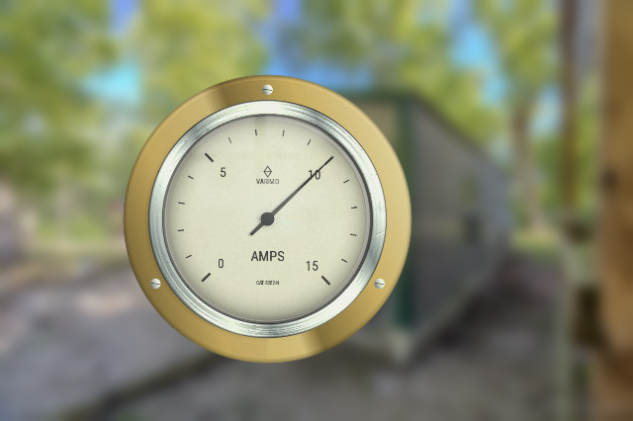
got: 10 A
